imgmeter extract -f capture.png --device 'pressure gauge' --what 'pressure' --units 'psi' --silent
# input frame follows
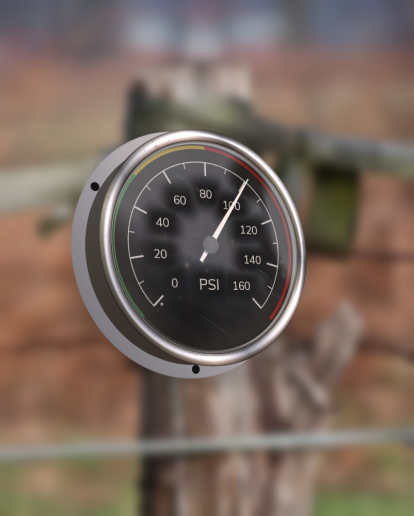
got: 100 psi
